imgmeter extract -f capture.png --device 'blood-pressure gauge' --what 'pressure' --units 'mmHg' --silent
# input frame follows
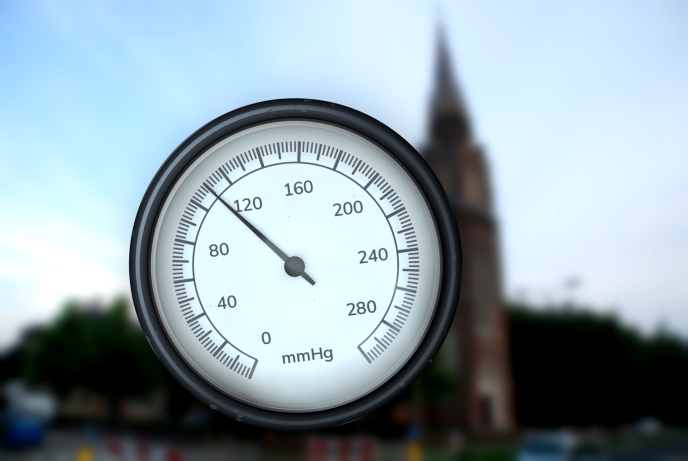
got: 110 mmHg
